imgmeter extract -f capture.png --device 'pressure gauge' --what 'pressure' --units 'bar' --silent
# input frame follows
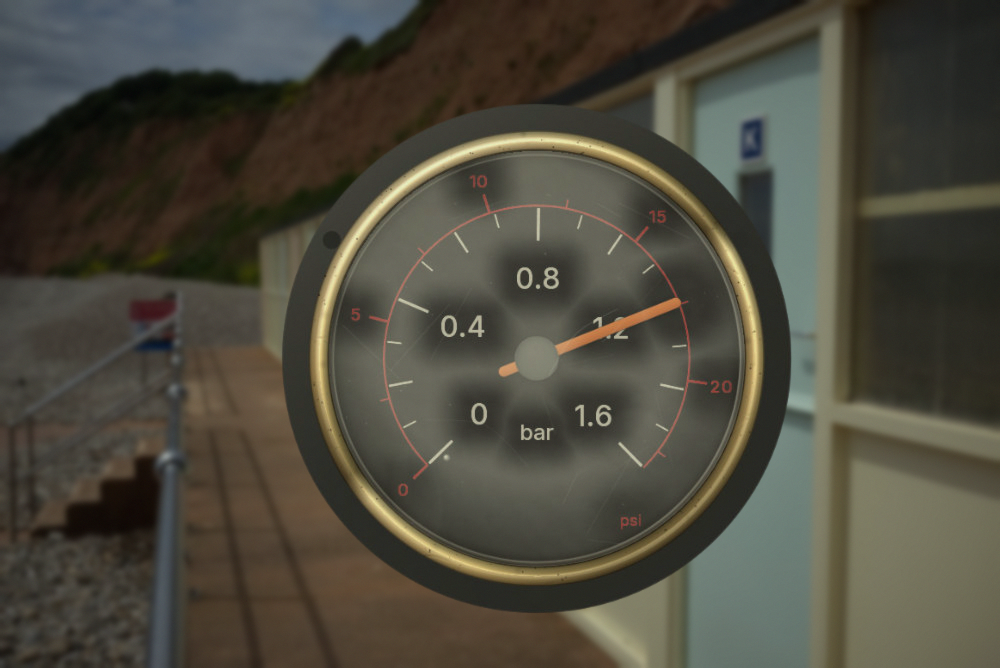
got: 1.2 bar
